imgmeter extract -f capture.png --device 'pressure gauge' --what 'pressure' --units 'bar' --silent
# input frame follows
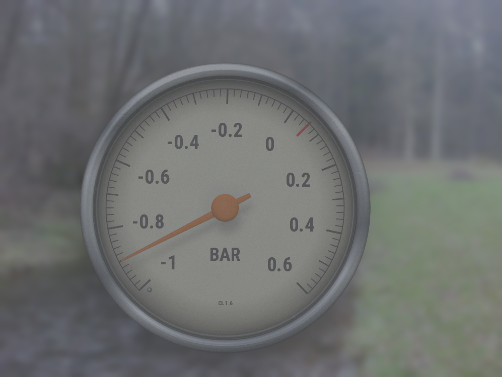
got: -0.9 bar
